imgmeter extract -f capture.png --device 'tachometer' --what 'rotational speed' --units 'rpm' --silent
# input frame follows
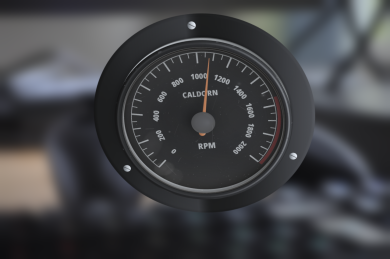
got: 1075 rpm
